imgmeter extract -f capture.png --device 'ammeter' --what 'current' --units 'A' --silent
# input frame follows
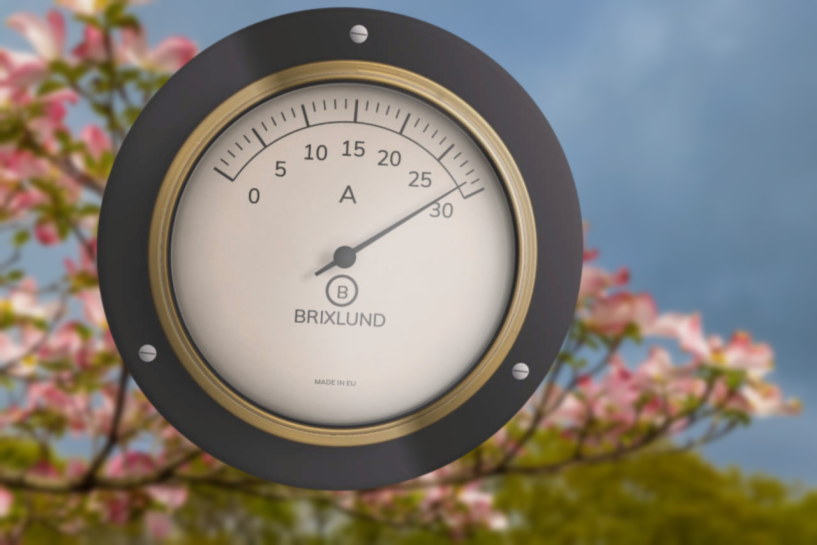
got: 28.5 A
